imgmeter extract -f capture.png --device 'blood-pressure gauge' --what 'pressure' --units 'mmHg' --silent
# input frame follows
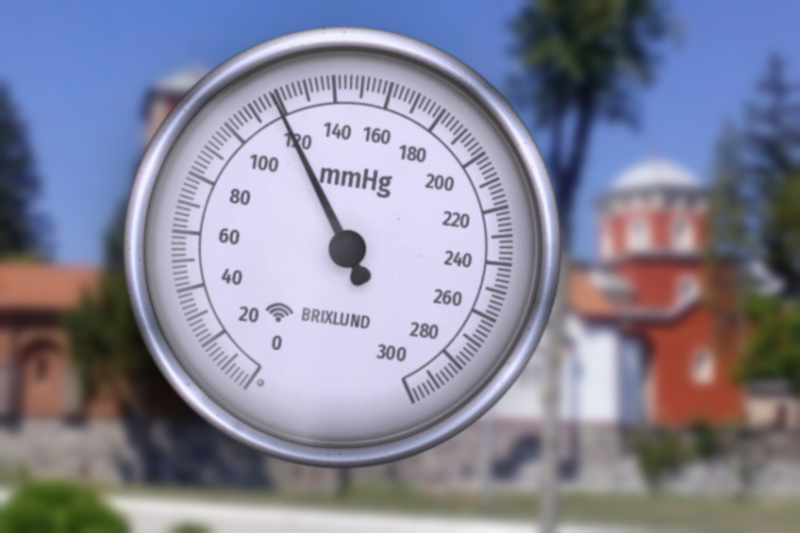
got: 118 mmHg
